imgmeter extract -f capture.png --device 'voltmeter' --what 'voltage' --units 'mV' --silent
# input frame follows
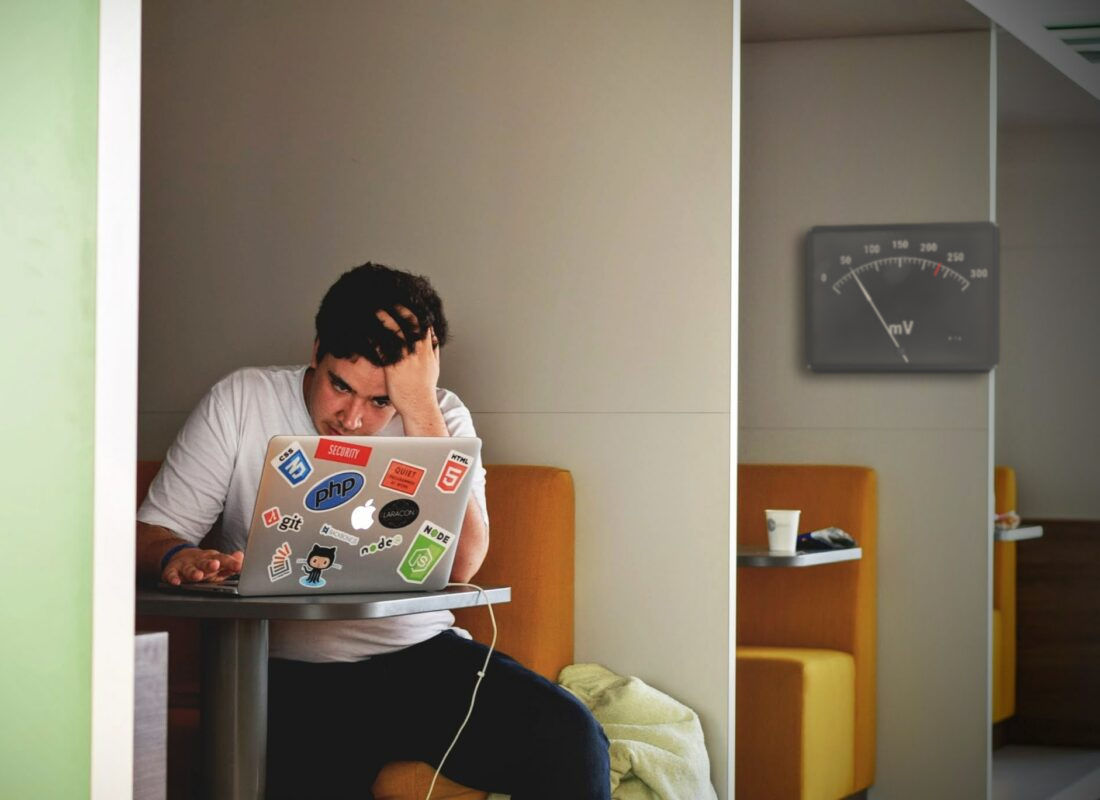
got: 50 mV
